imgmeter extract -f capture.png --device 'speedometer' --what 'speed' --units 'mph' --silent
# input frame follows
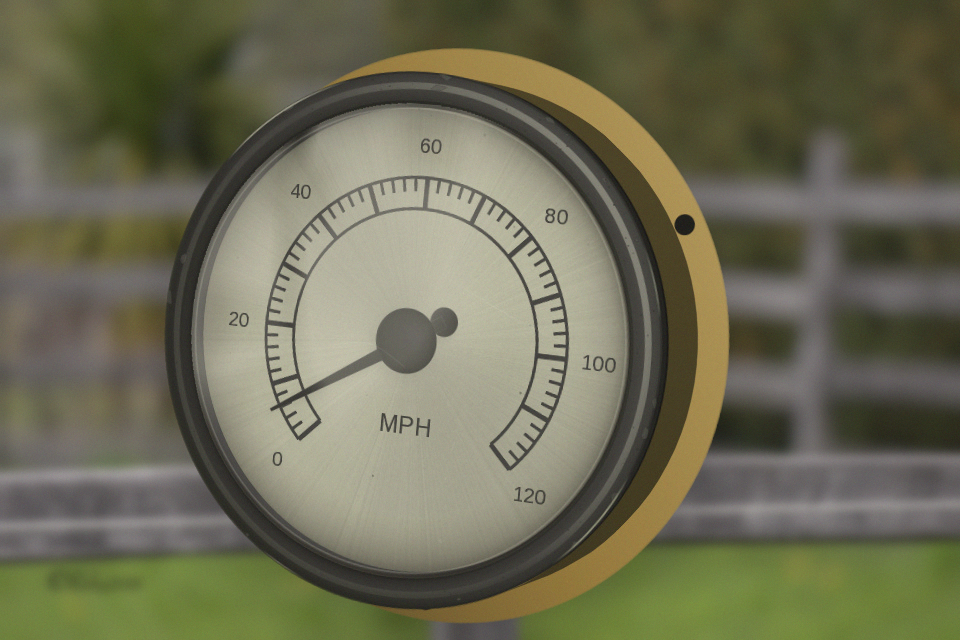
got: 6 mph
